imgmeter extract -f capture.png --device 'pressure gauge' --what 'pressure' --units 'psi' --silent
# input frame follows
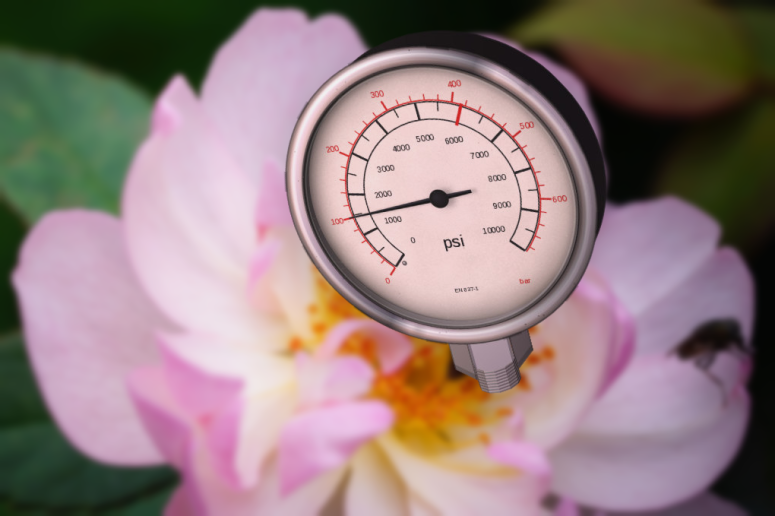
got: 1500 psi
